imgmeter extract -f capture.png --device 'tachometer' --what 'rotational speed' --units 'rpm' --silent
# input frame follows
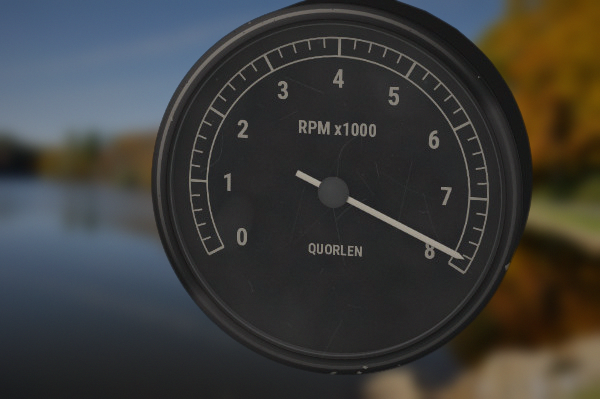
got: 7800 rpm
